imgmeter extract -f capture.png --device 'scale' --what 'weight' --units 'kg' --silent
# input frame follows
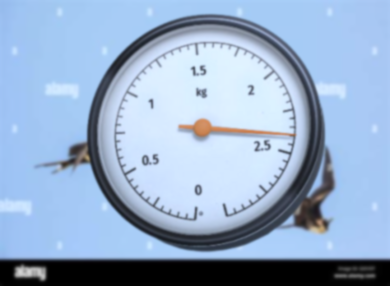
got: 2.4 kg
